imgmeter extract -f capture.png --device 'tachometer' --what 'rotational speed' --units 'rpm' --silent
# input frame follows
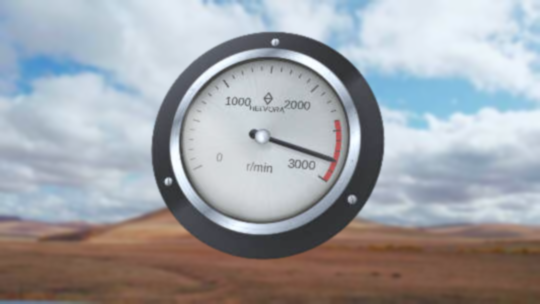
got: 2800 rpm
